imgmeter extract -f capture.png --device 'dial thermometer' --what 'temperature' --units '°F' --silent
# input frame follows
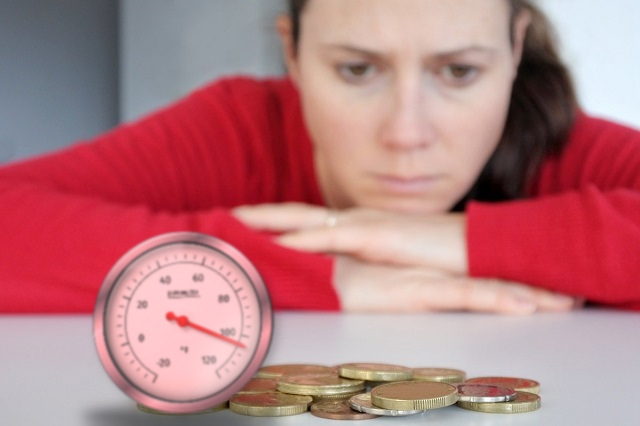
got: 104 °F
